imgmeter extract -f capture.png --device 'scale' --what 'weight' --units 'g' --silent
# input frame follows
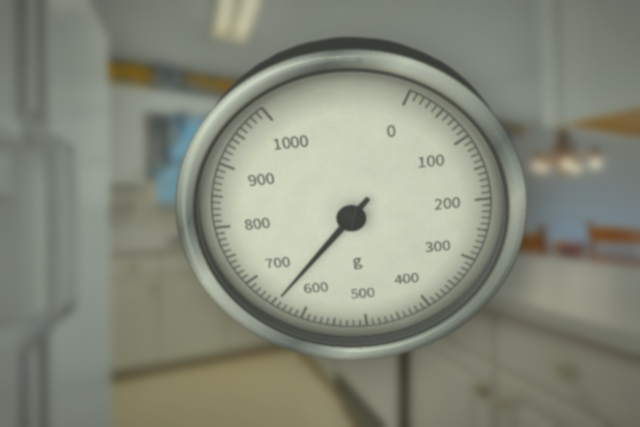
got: 650 g
